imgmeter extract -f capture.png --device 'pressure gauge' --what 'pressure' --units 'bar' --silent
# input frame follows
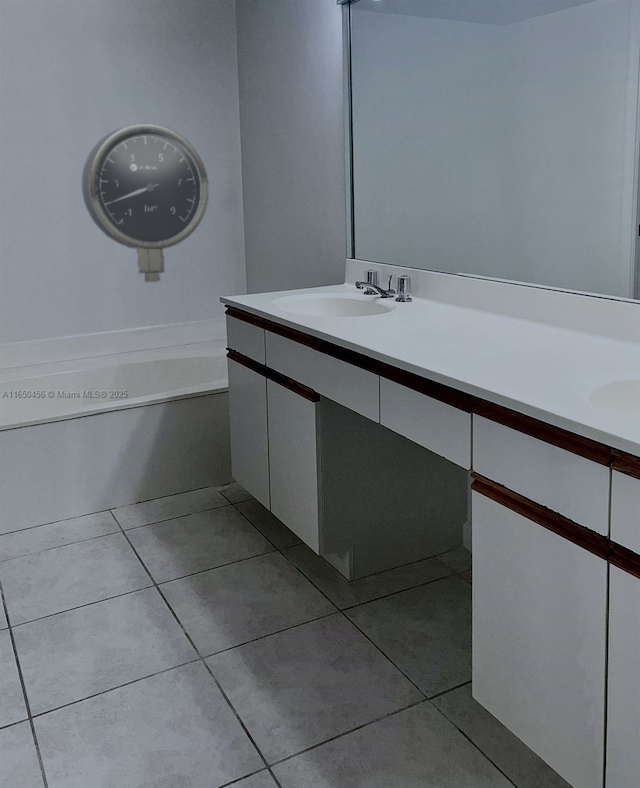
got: 0 bar
